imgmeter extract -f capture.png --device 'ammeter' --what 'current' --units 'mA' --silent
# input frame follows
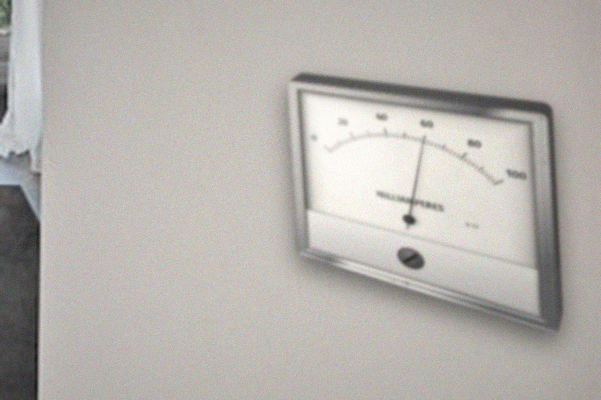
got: 60 mA
